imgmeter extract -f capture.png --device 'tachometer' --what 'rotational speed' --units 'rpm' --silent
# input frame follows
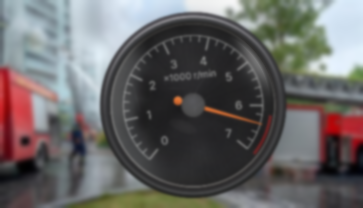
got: 6400 rpm
